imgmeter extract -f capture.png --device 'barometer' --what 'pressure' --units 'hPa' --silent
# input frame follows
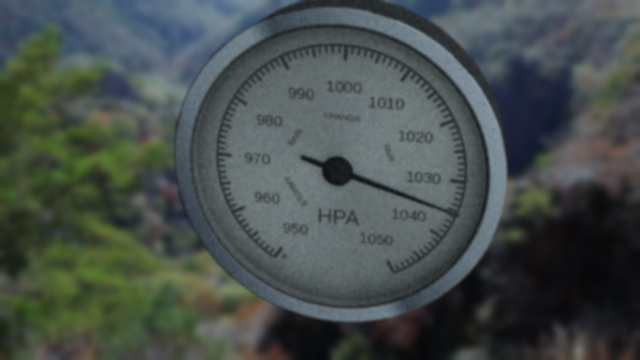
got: 1035 hPa
